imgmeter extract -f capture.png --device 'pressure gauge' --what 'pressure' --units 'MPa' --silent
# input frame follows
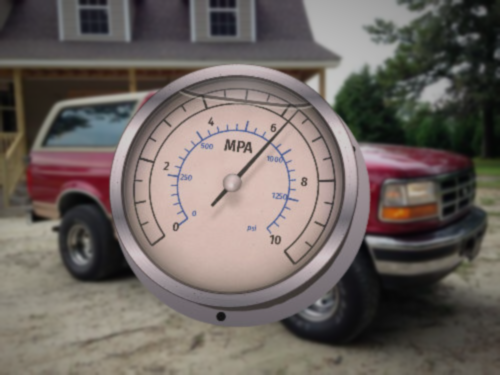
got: 6.25 MPa
